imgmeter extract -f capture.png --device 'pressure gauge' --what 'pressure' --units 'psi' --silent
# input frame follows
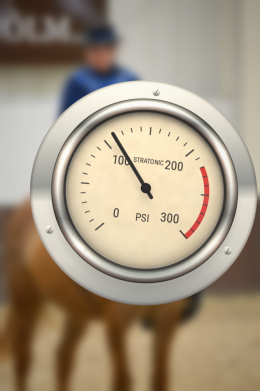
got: 110 psi
